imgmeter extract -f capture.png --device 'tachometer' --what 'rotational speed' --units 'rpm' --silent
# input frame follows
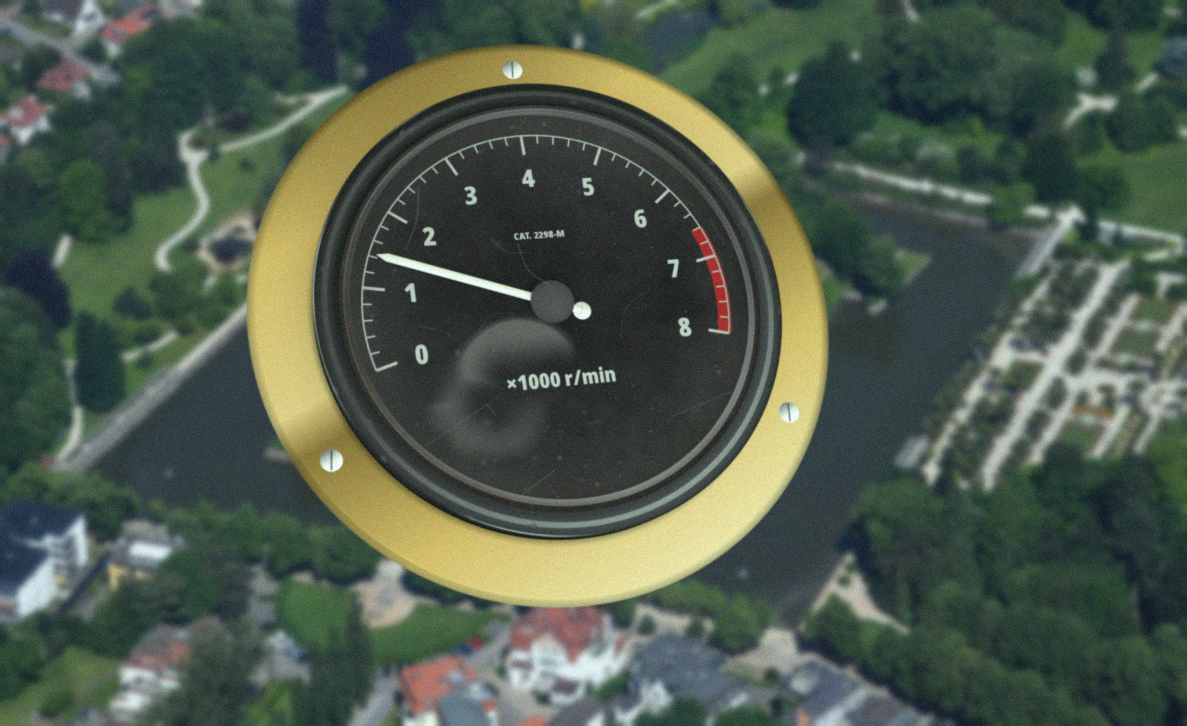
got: 1400 rpm
